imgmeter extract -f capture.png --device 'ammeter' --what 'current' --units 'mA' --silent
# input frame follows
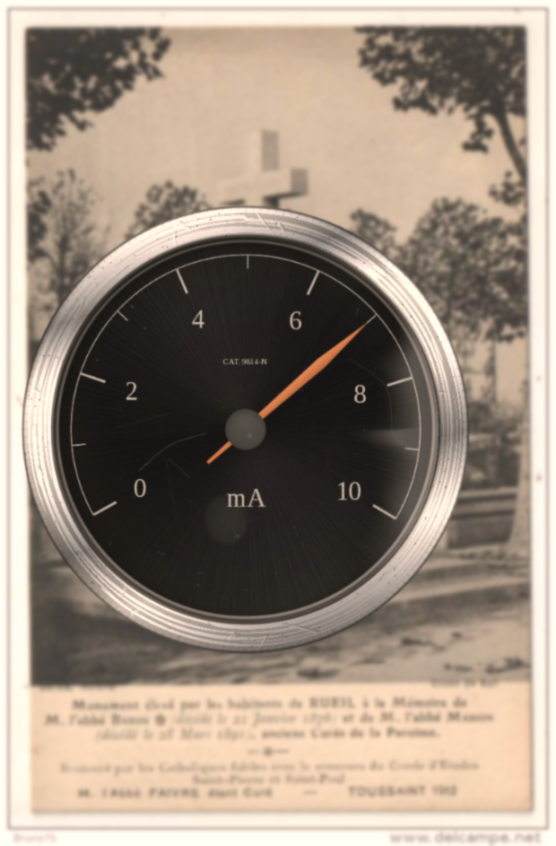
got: 7 mA
